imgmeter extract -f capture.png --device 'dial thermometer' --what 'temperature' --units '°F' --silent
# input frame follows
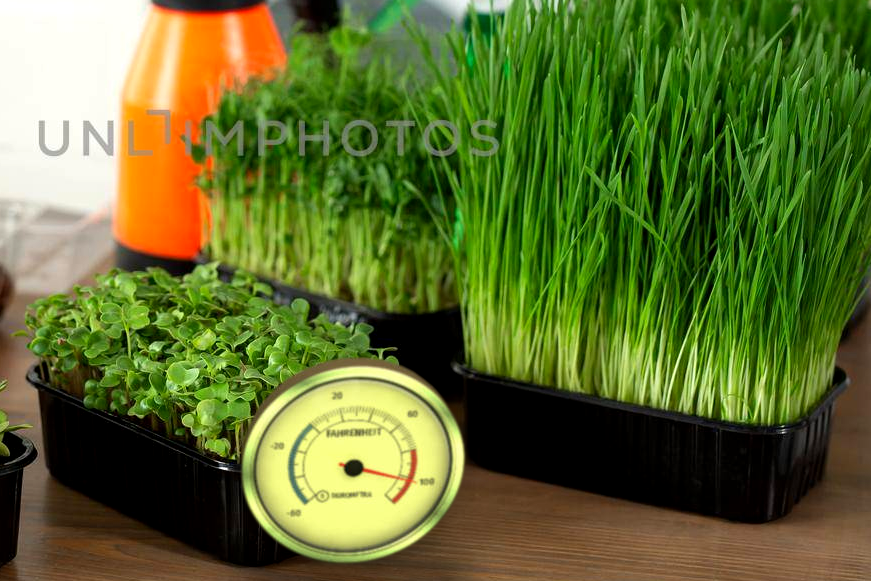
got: 100 °F
